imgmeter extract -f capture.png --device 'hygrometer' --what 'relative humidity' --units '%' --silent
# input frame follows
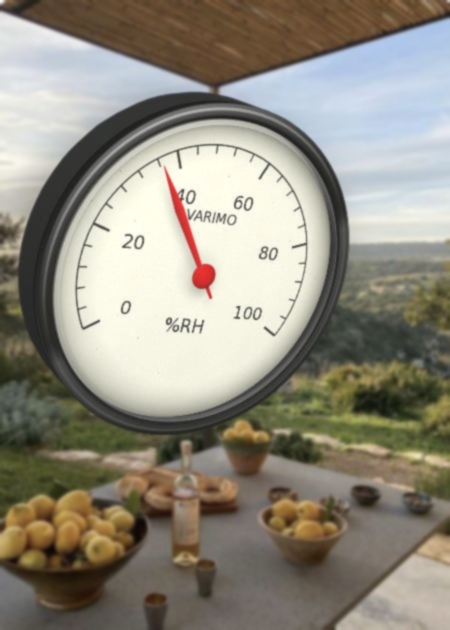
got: 36 %
